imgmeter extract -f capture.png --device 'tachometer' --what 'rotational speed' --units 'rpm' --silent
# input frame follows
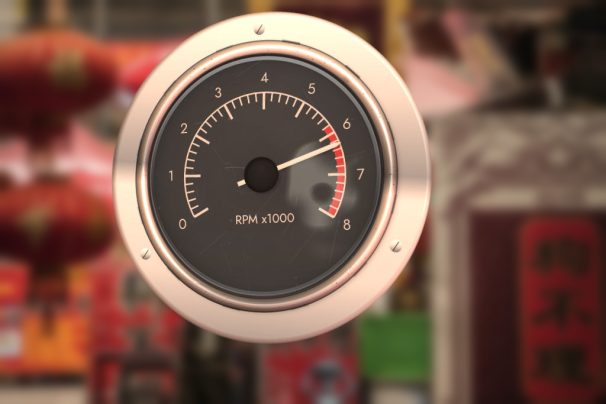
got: 6300 rpm
